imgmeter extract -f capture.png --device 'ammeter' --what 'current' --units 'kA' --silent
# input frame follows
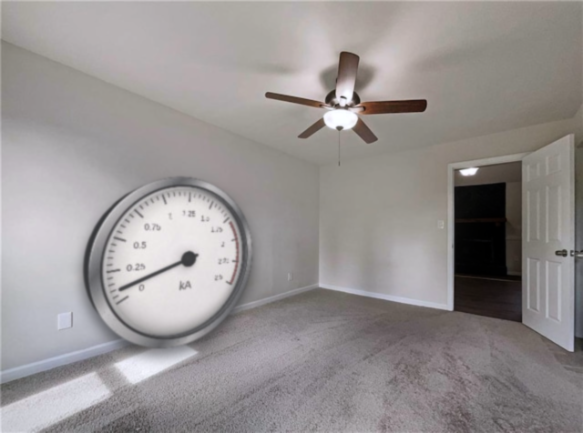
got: 0.1 kA
